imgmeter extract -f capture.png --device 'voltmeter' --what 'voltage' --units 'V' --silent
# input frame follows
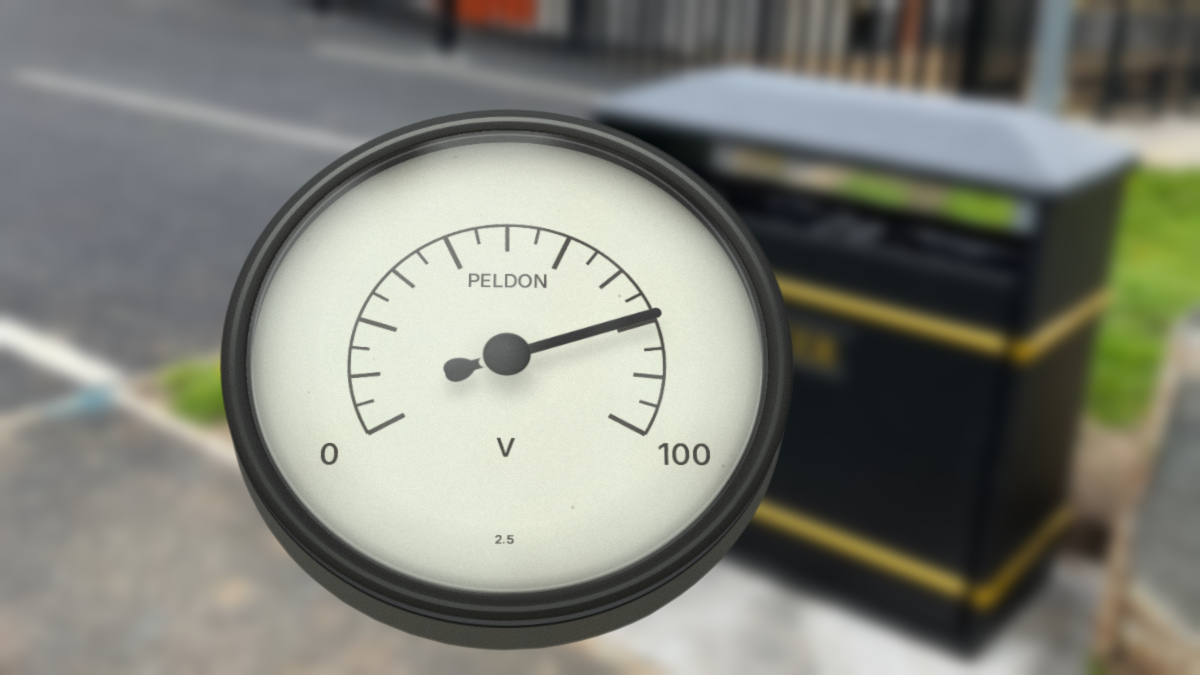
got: 80 V
